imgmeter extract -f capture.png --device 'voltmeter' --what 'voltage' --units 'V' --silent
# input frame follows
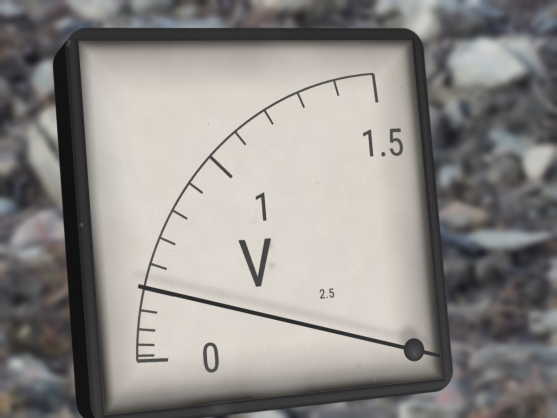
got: 0.5 V
